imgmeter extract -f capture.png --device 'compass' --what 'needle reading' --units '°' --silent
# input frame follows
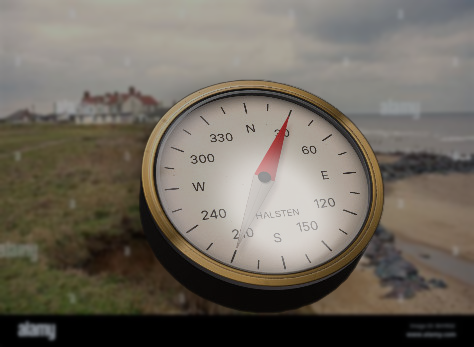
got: 30 °
